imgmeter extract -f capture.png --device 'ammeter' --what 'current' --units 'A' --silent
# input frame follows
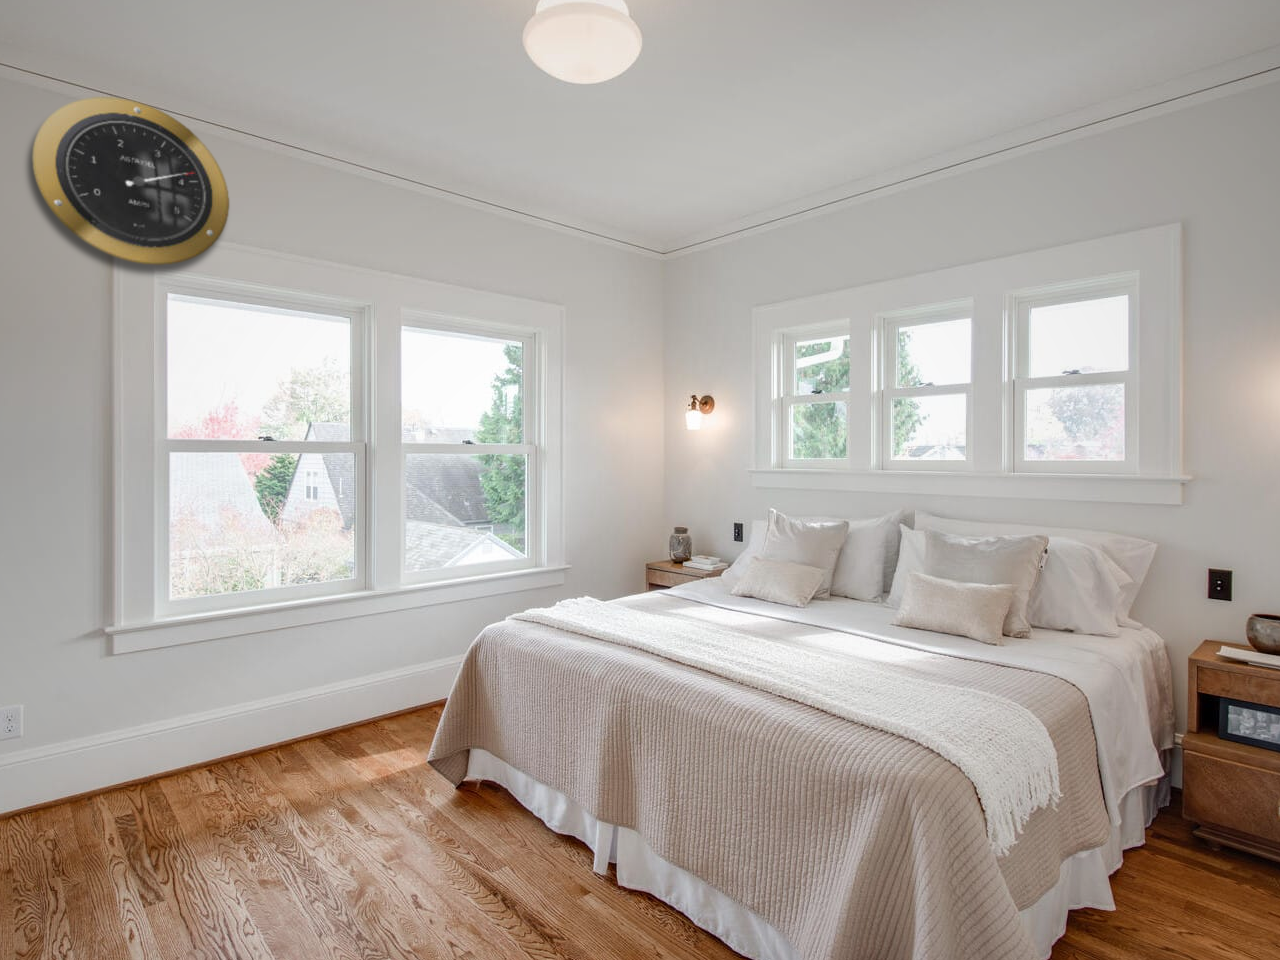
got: 3.8 A
